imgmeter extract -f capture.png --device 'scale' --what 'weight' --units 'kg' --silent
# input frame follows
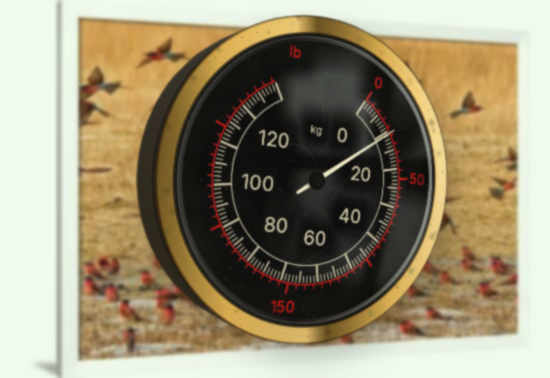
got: 10 kg
